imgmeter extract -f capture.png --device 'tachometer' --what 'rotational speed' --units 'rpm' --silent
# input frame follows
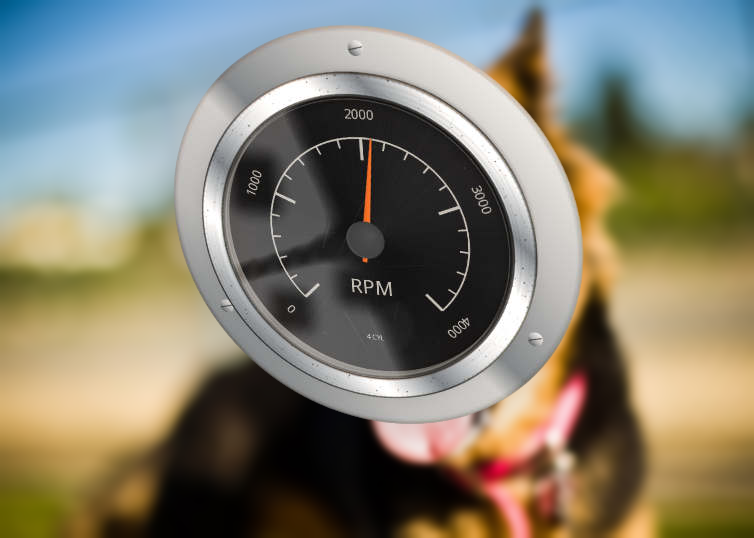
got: 2100 rpm
